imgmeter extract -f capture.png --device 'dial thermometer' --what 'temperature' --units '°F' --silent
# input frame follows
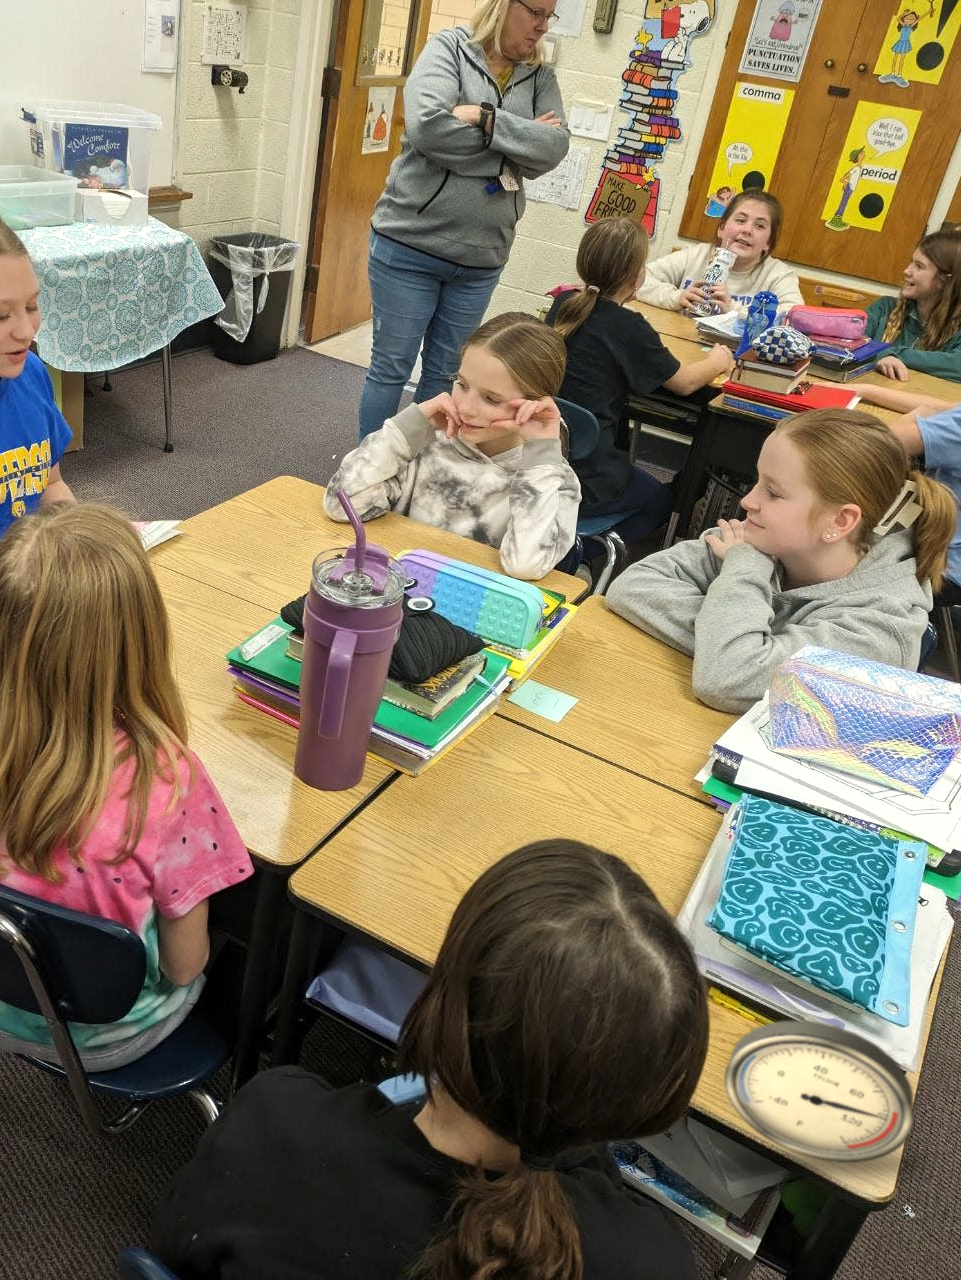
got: 100 °F
